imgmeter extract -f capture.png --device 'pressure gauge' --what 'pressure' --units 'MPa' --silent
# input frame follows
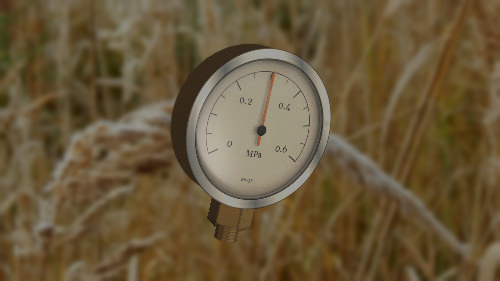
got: 0.3 MPa
